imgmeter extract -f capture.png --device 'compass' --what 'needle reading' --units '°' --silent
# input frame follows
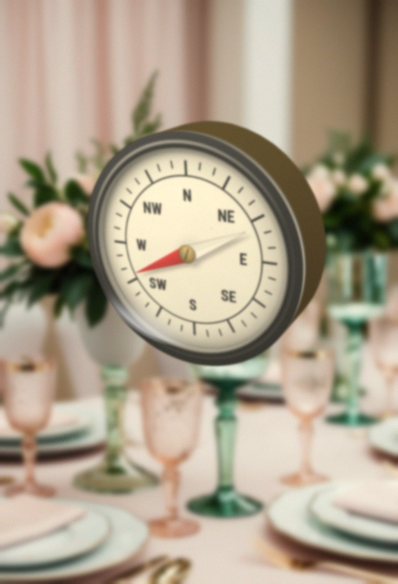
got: 245 °
